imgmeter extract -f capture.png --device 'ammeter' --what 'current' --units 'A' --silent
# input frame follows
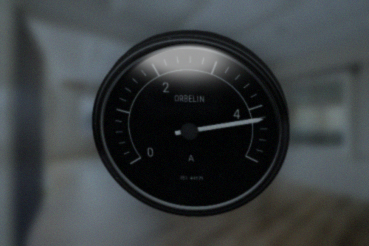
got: 4.2 A
